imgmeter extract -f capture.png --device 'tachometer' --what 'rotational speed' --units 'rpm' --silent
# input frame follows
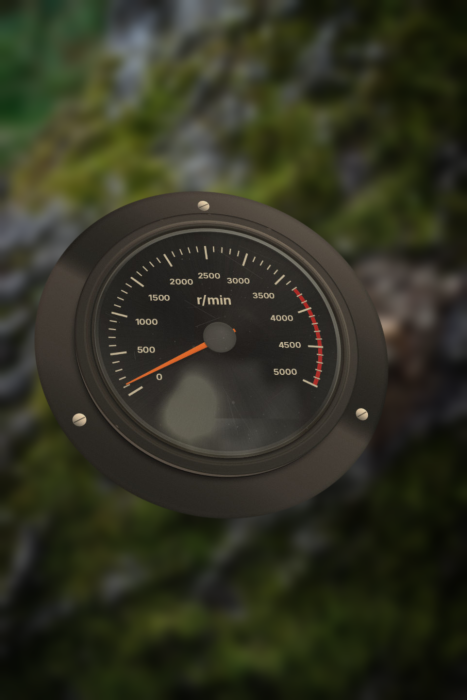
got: 100 rpm
